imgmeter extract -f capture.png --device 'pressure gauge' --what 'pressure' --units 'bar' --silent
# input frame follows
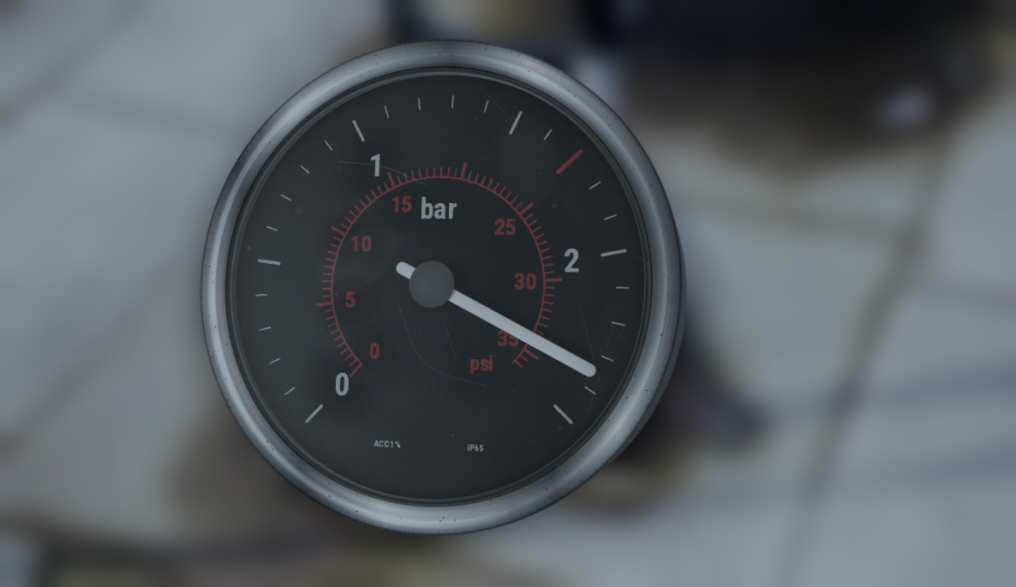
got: 2.35 bar
